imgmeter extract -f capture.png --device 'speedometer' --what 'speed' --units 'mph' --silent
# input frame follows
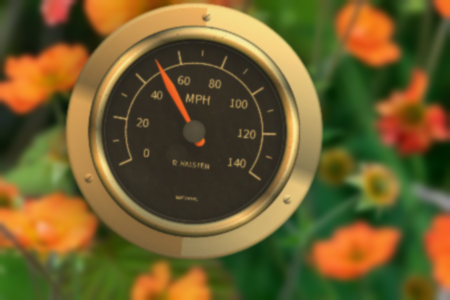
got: 50 mph
